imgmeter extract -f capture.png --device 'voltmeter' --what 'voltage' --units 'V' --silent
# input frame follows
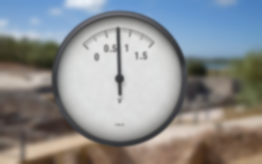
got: 0.75 V
